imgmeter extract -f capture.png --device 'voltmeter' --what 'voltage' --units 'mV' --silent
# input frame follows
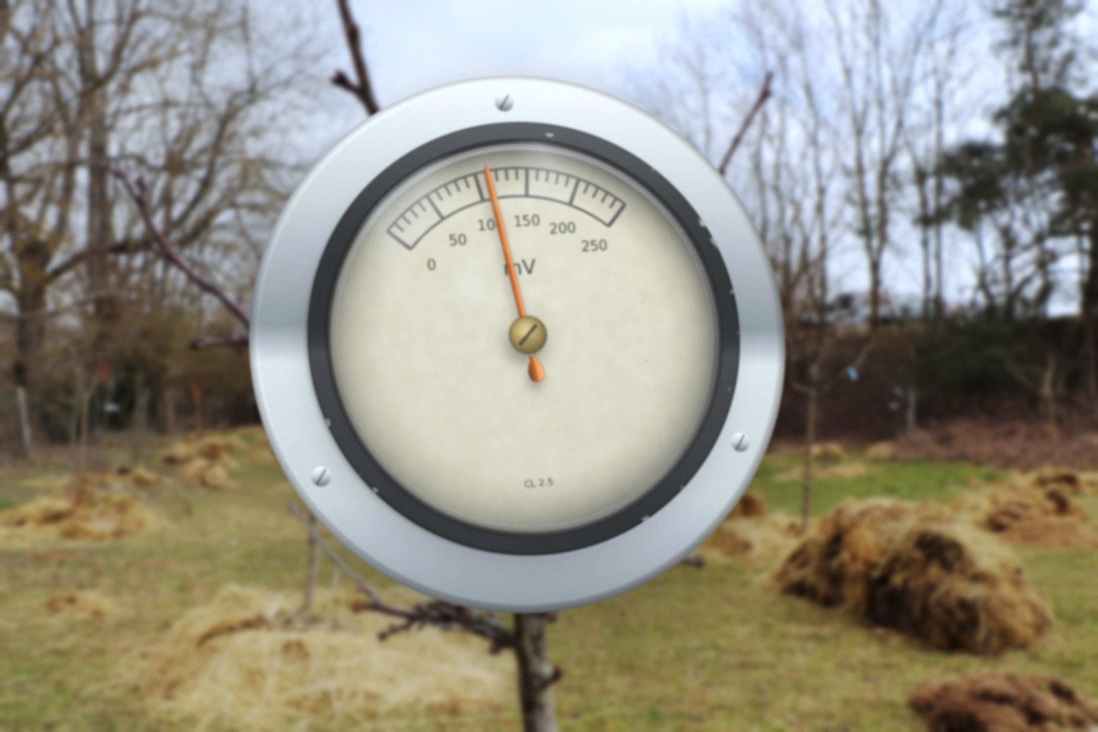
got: 110 mV
